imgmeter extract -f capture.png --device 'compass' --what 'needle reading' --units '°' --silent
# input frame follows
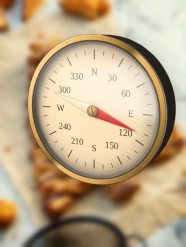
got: 110 °
